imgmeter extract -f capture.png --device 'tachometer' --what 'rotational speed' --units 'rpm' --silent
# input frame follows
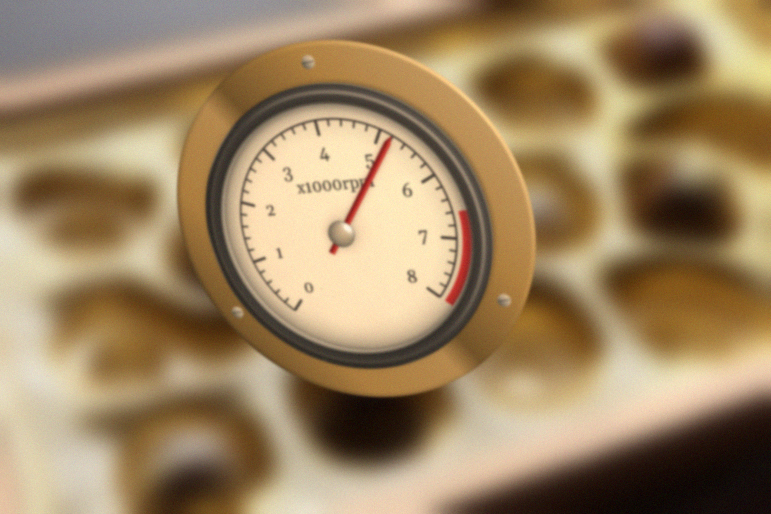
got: 5200 rpm
